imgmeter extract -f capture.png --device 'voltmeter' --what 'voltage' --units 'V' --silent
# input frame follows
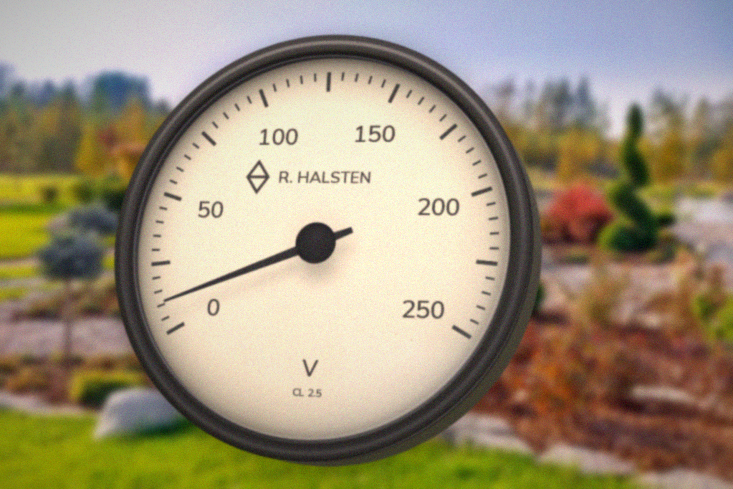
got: 10 V
